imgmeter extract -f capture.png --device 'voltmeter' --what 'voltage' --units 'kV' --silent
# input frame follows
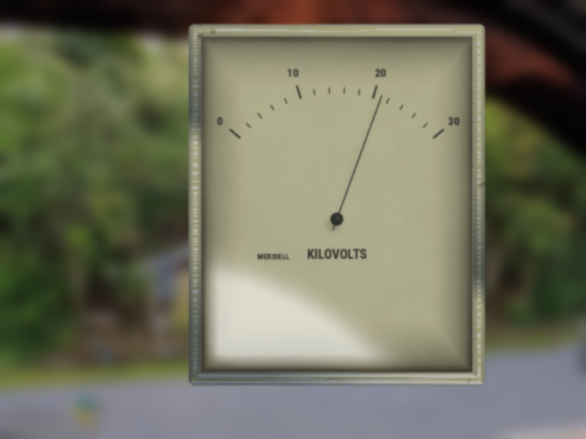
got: 21 kV
